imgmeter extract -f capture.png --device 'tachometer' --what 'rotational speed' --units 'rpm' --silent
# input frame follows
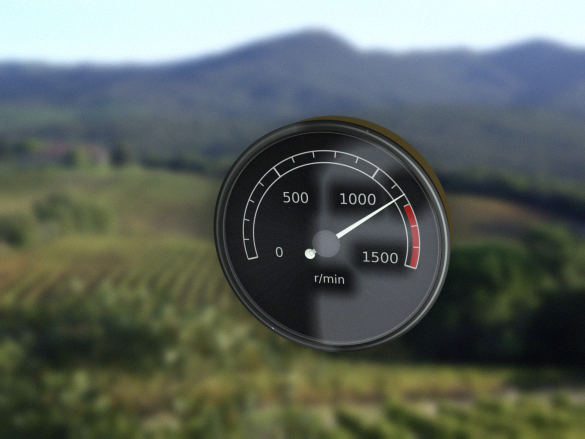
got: 1150 rpm
